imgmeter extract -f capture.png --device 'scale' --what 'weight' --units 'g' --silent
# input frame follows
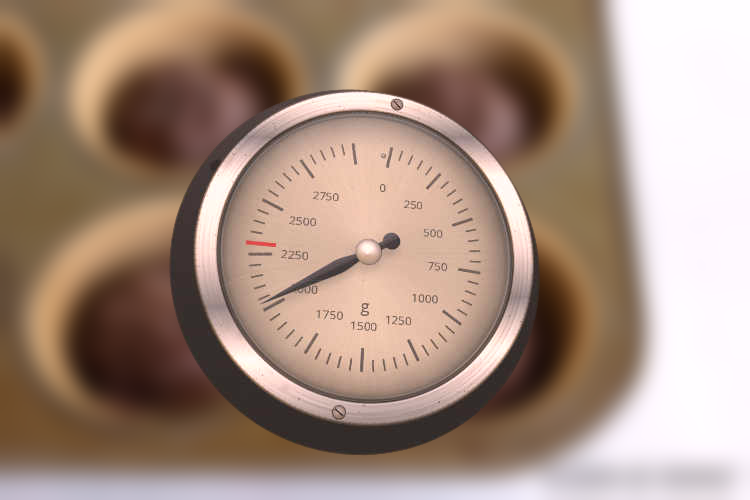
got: 2025 g
